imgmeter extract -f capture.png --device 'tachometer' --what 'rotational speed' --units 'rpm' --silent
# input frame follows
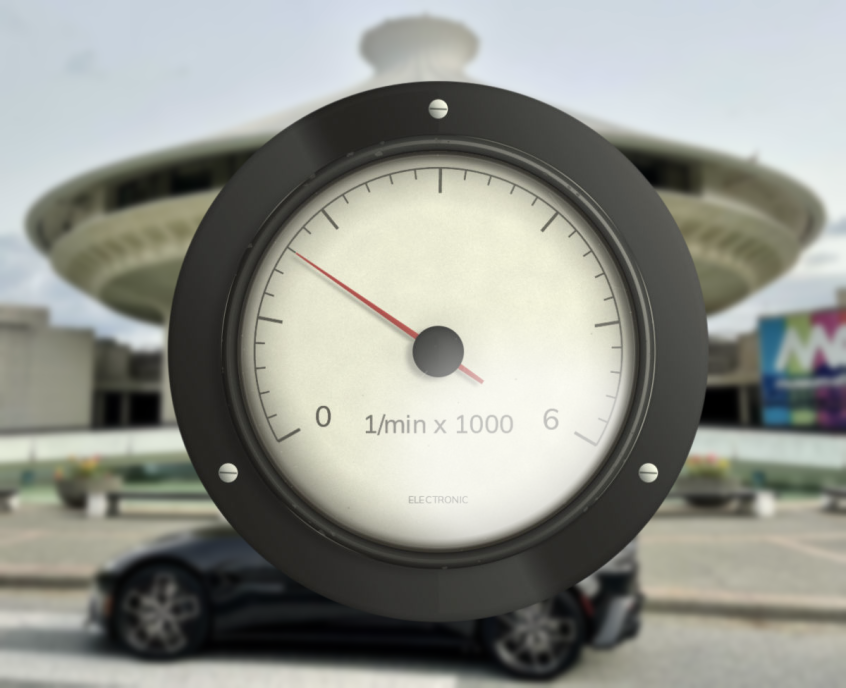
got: 1600 rpm
